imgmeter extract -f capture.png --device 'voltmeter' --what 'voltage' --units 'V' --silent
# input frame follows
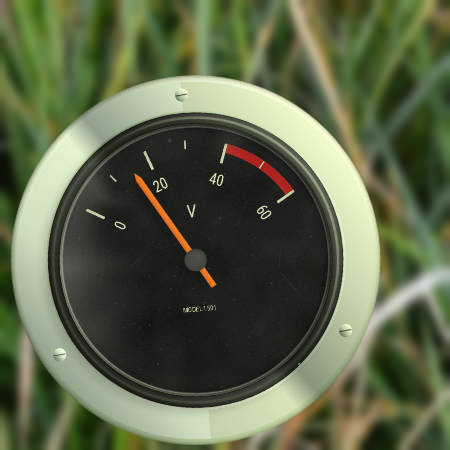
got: 15 V
